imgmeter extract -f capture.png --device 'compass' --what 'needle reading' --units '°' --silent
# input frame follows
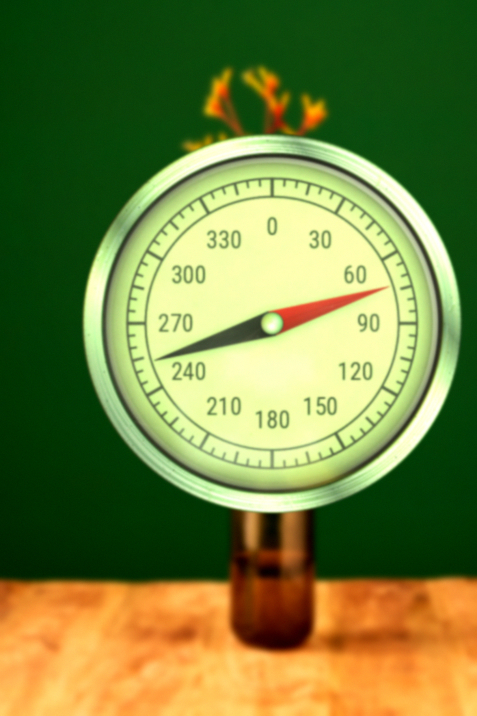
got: 72.5 °
